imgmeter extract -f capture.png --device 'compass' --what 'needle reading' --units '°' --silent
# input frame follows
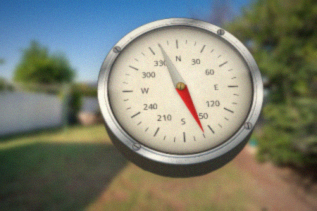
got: 160 °
